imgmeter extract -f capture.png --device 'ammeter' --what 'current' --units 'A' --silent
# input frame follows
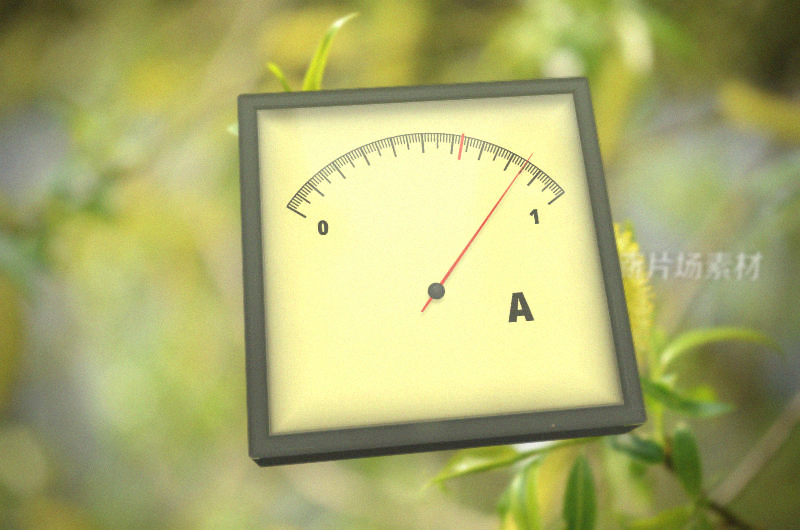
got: 0.85 A
